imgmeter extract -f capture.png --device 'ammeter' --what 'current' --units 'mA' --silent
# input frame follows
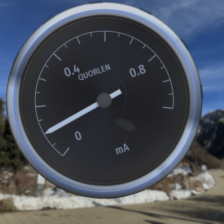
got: 0.1 mA
